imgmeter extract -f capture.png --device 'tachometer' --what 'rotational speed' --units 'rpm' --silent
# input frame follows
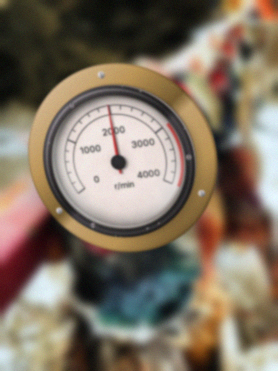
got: 2000 rpm
